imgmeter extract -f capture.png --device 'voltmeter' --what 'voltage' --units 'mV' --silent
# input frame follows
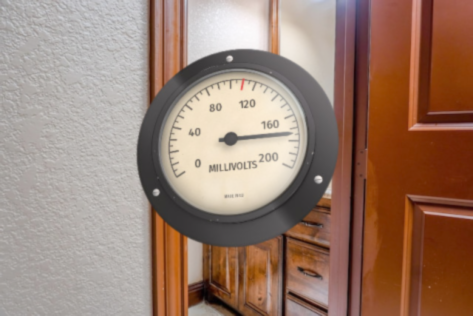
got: 175 mV
